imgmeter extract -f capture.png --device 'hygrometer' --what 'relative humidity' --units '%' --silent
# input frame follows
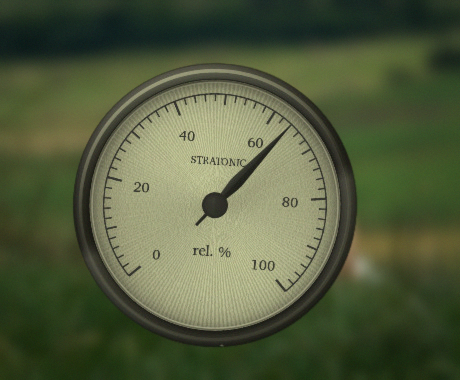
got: 64 %
